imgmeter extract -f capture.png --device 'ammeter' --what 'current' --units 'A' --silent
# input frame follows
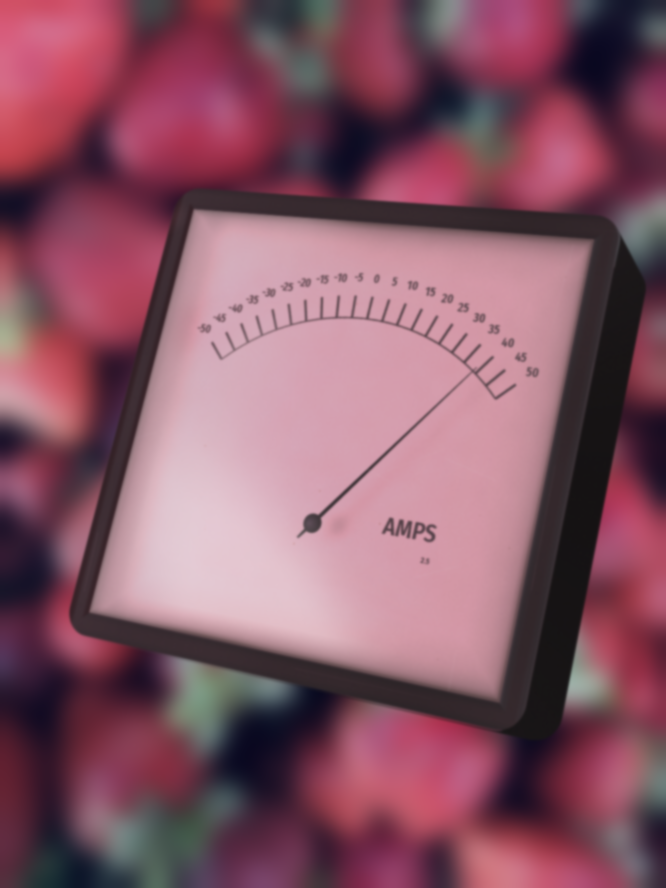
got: 40 A
